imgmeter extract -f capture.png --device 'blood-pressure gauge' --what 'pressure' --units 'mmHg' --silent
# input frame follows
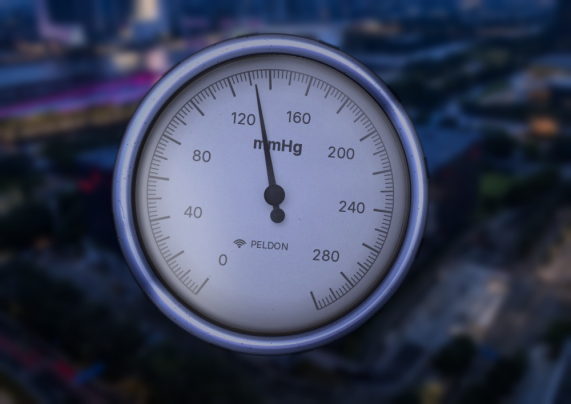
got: 132 mmHg
